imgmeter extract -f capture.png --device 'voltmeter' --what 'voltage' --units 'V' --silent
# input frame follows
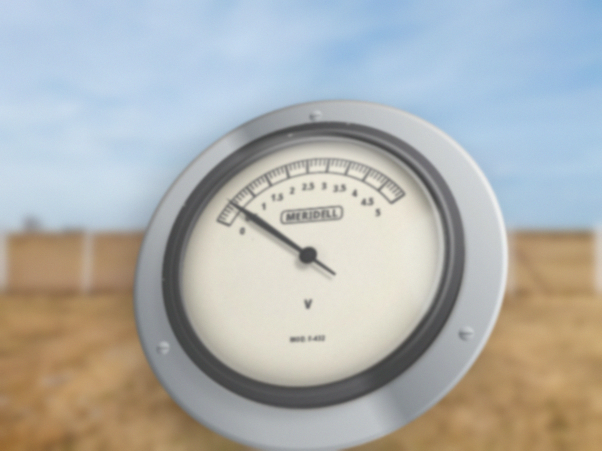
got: 0.5 V
